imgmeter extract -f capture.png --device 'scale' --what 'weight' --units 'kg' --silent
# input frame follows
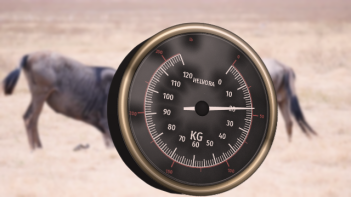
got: 20 kg
